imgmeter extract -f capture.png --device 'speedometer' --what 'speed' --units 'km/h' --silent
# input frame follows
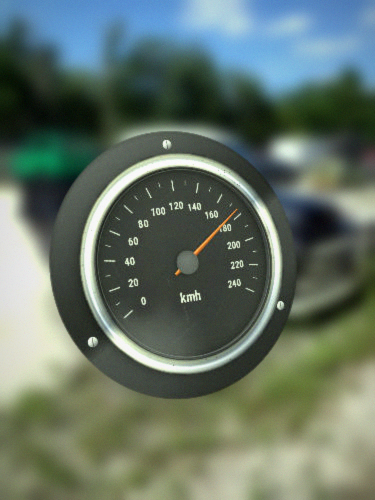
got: 175 km/h
